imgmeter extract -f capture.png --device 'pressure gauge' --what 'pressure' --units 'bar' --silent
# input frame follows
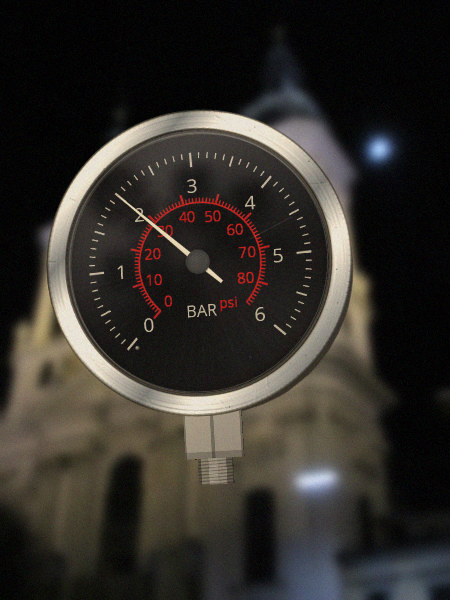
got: 2 bar
